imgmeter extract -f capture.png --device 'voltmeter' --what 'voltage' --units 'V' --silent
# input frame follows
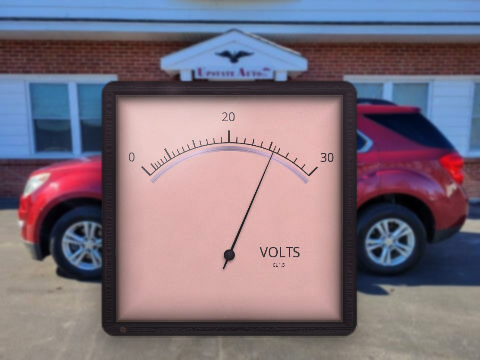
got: 25.5 V
